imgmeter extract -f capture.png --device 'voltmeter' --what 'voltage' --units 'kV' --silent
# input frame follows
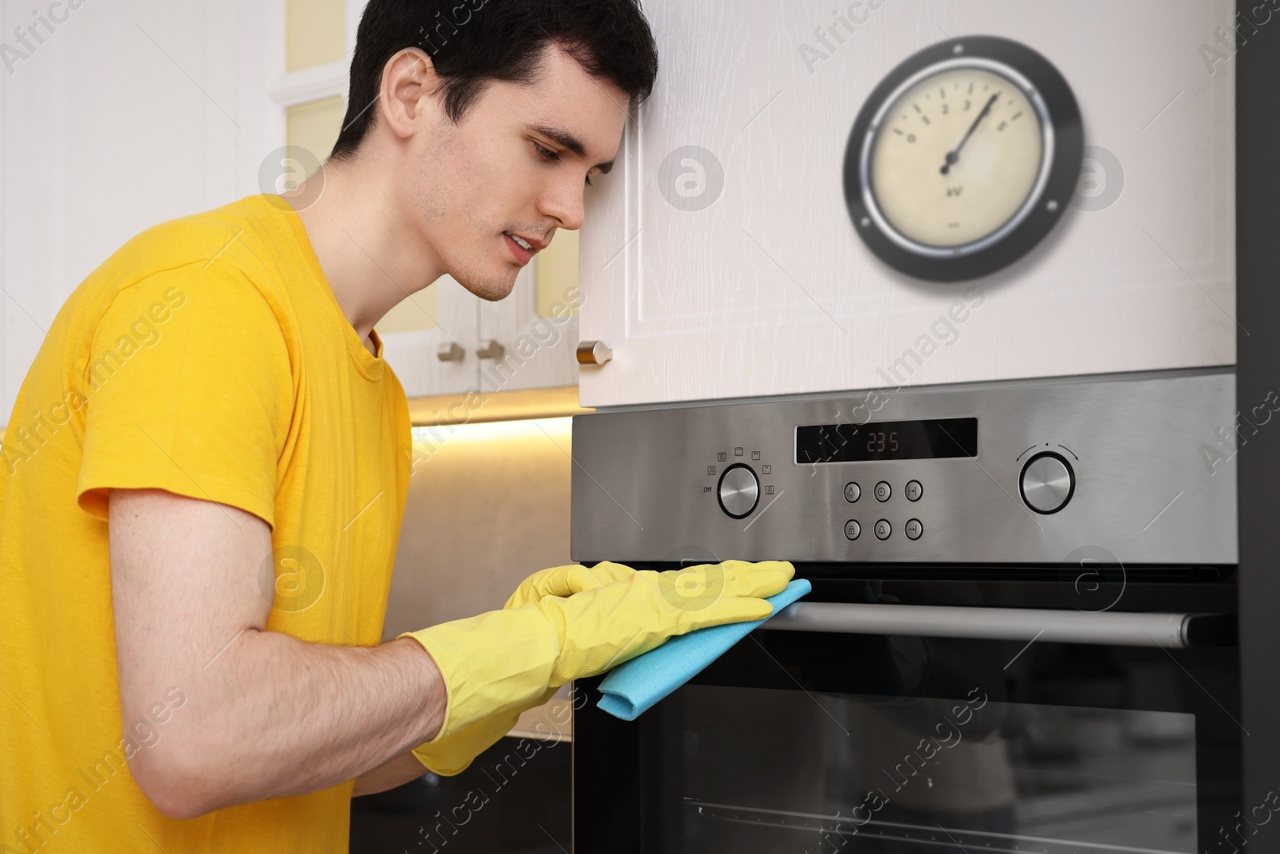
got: 4 kV
